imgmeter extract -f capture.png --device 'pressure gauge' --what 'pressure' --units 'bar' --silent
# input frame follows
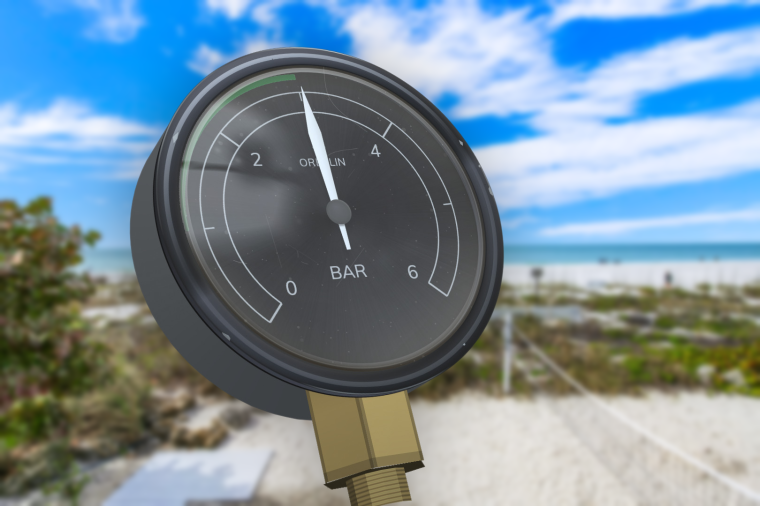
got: 3 bar
